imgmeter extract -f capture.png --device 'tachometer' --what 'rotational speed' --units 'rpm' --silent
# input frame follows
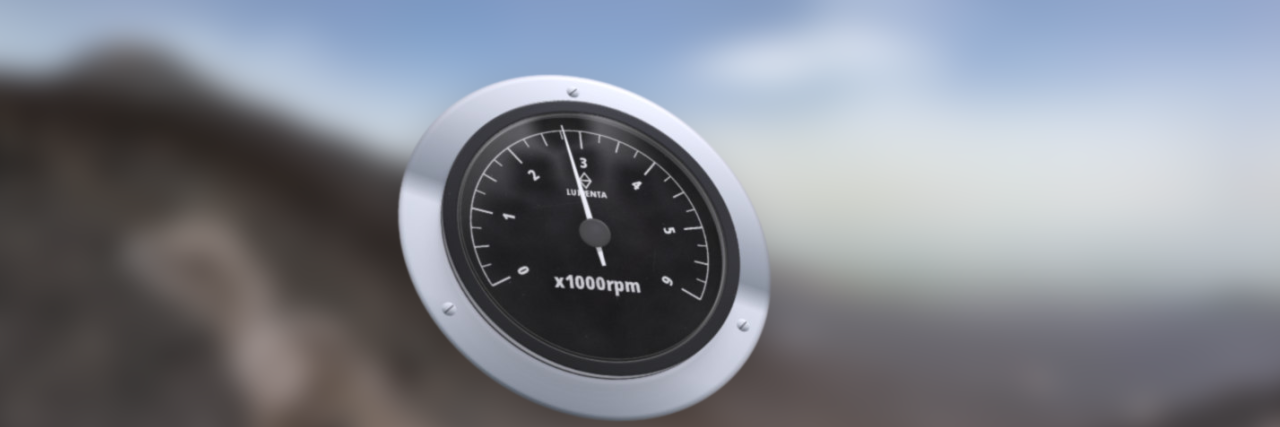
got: 2750 rpm
